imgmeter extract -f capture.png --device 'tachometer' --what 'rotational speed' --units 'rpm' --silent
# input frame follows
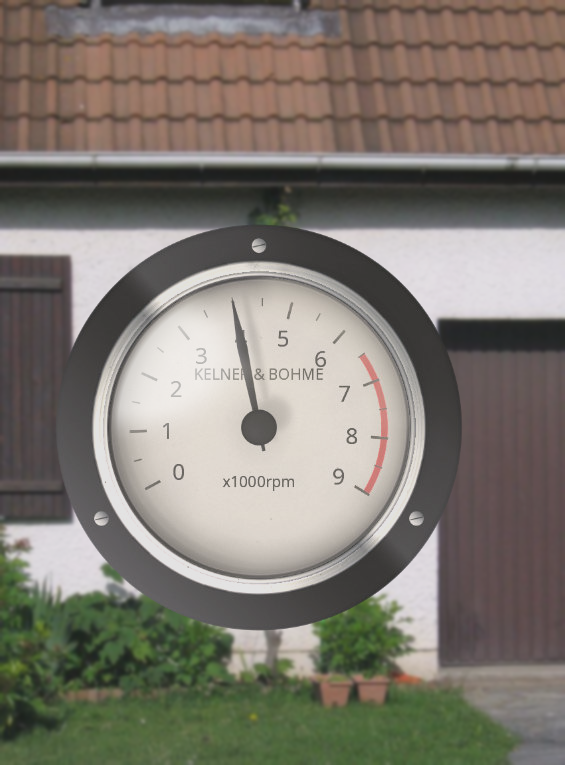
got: 4000 rpm
